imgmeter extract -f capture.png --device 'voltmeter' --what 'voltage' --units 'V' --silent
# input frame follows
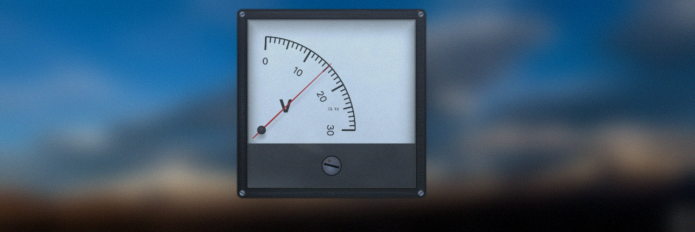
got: 15 V
